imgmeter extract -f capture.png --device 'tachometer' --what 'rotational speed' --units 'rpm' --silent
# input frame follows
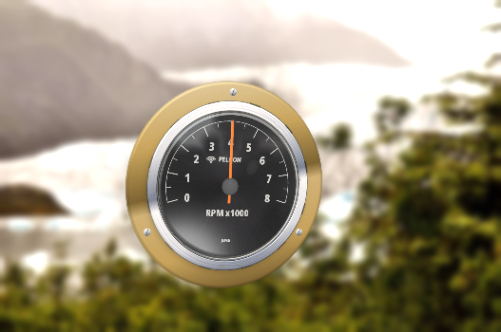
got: 4000 rpm
